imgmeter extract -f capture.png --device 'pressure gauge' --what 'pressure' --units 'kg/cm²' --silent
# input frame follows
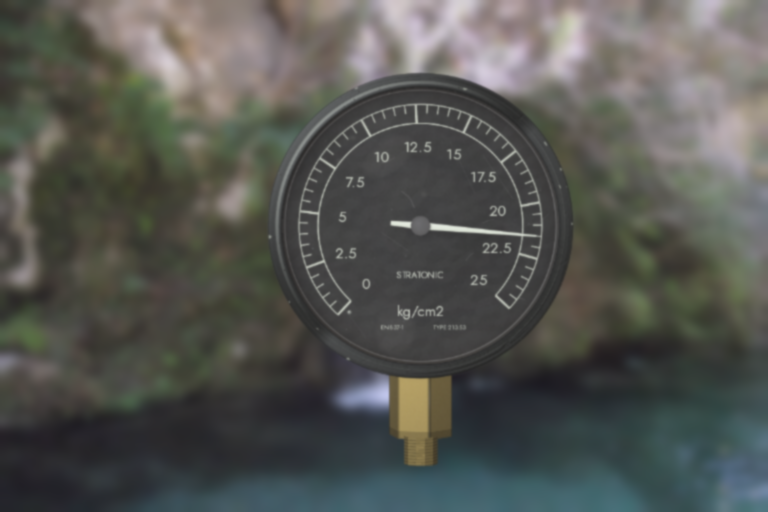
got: 21.5 kg/cm²
